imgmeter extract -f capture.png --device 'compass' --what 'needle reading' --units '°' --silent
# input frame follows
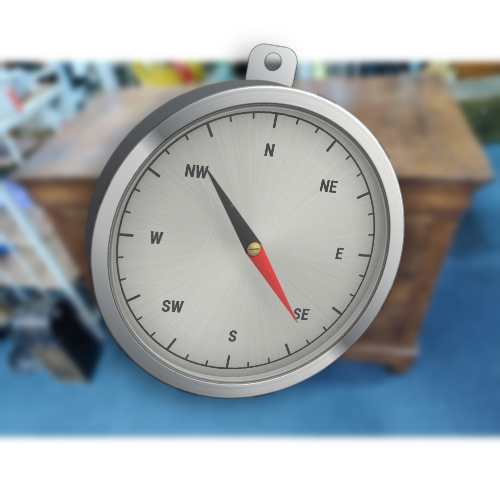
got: 140 °
